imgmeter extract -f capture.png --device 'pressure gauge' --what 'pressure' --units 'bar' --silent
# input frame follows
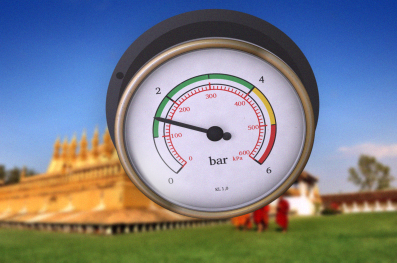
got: 1.5 bar
